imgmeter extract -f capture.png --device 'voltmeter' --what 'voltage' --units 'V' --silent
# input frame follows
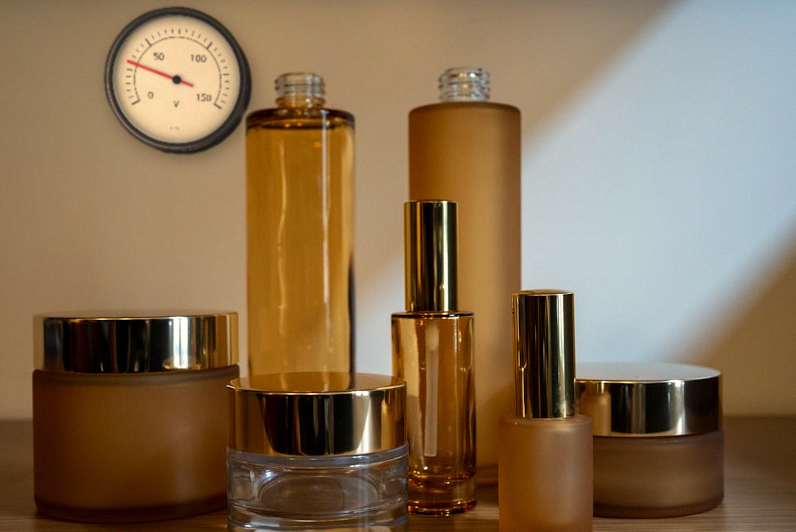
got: 30 V
